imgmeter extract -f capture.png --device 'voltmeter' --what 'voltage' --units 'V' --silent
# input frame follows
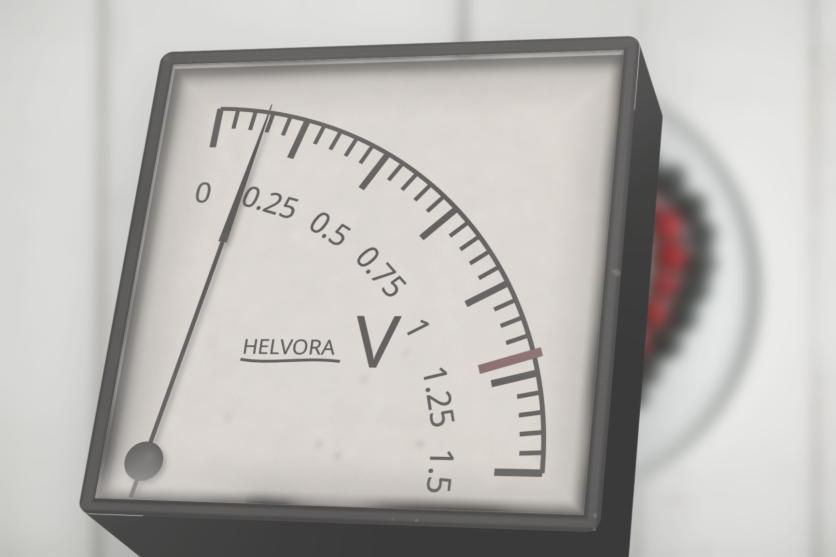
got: 0.15 V
